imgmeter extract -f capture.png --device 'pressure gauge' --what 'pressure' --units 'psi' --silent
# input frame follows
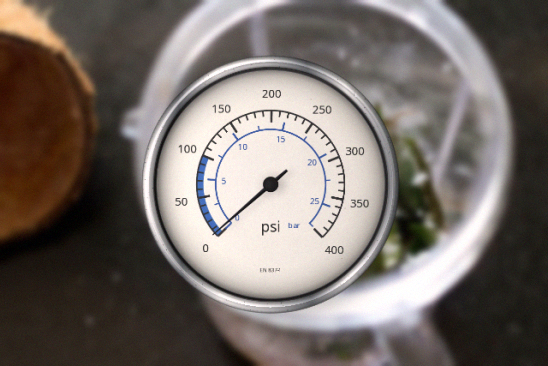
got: 5 psi
